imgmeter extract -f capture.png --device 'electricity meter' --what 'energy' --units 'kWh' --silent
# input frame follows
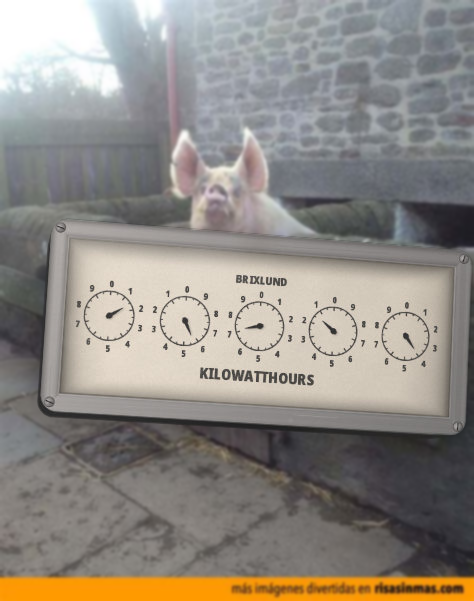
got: 15714 kWh
